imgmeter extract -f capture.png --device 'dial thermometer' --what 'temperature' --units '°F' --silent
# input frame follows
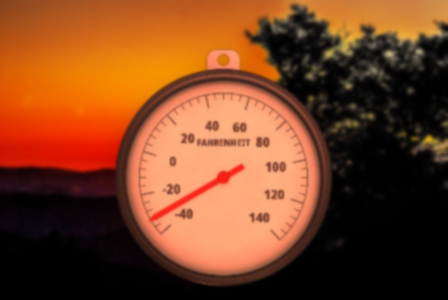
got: -32 °F
